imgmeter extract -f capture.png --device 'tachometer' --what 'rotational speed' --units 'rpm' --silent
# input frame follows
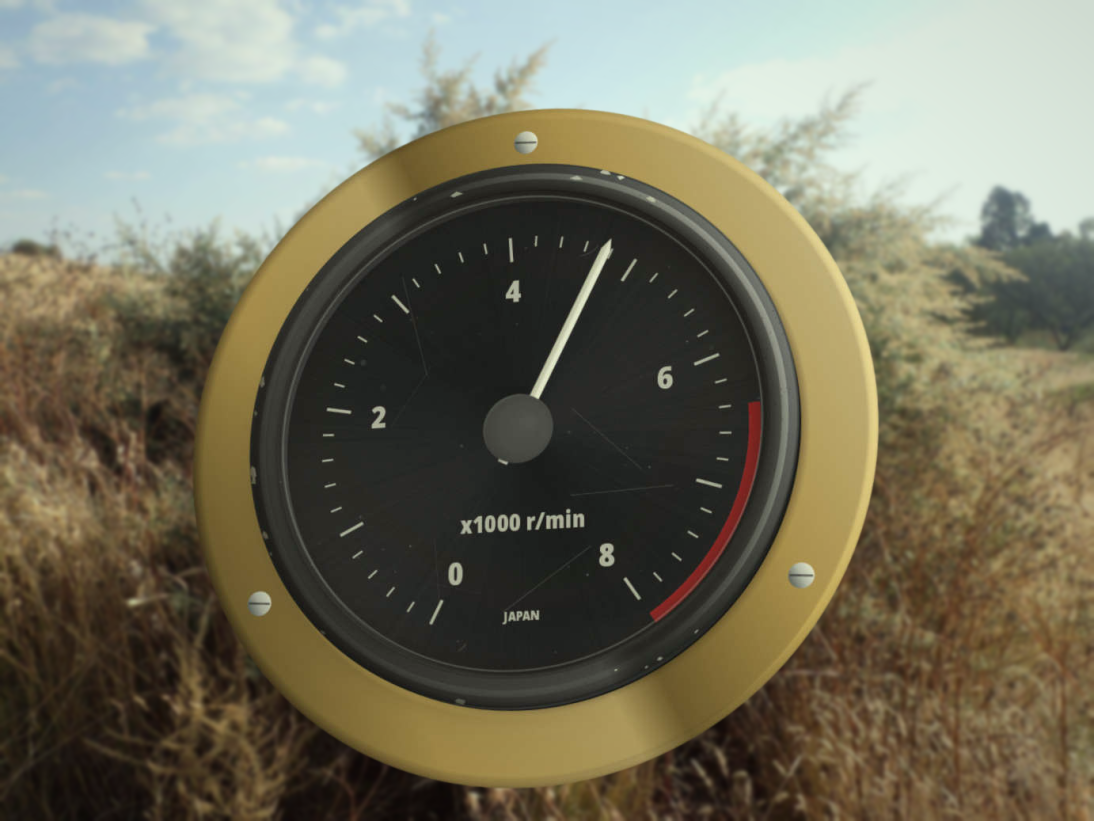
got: 4800 rpm
